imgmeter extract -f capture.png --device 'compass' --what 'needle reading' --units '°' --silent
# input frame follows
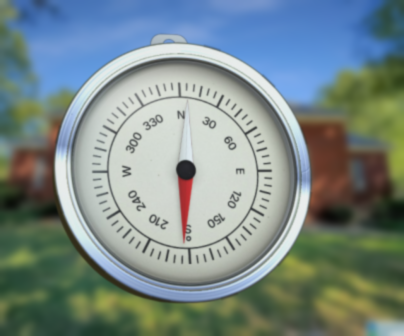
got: 185 °
